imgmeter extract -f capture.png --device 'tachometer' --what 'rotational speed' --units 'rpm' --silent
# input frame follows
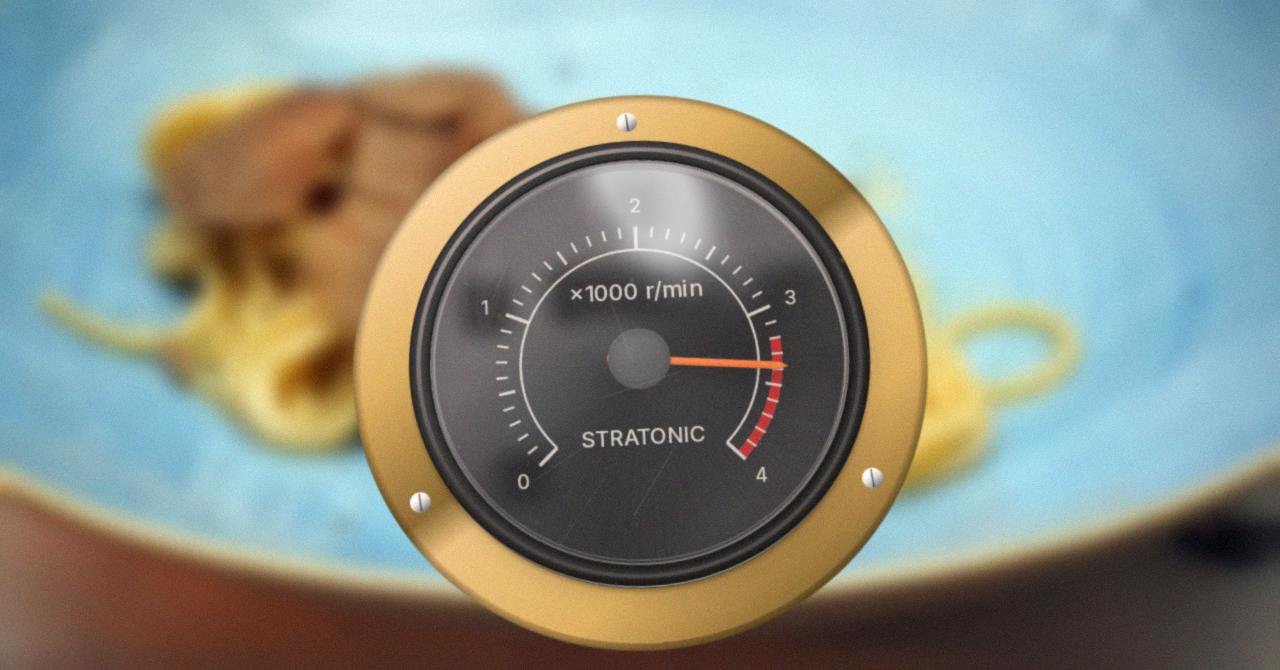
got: 3400 rpm
